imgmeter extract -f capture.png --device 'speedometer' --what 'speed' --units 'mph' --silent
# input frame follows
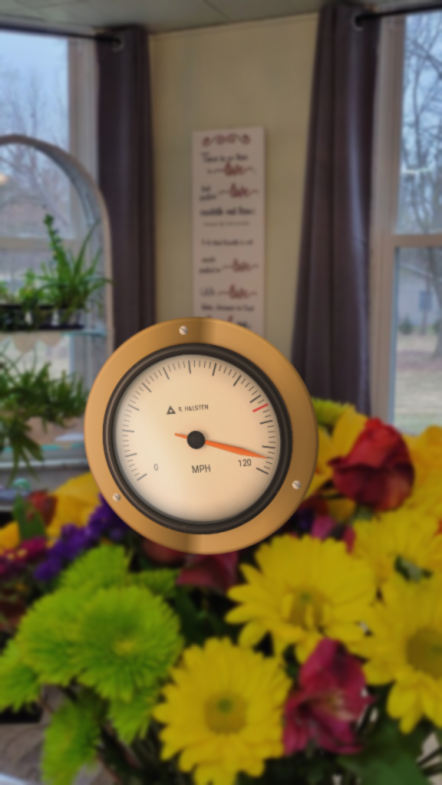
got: 114 mph
